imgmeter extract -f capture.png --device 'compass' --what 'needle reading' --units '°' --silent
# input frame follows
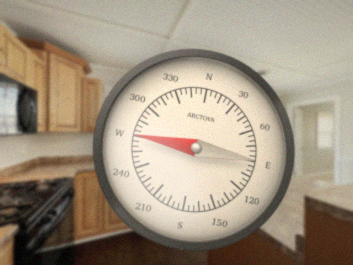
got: 270 °
